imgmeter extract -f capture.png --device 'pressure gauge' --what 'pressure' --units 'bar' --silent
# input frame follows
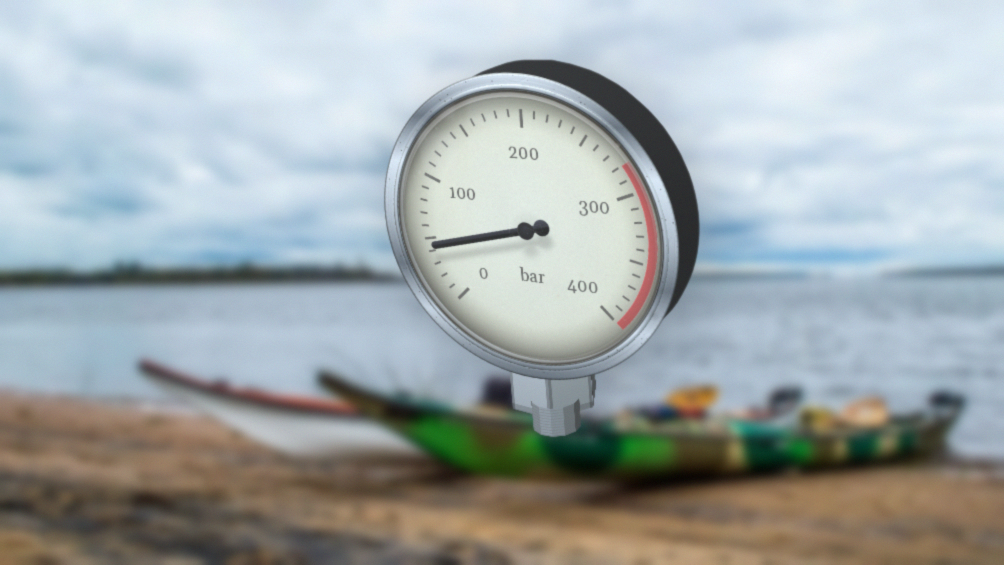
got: 45 bar
